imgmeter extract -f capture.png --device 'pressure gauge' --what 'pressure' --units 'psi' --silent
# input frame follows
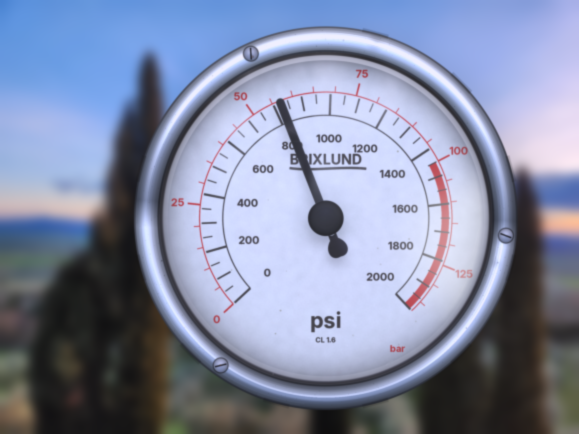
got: 825 psi
